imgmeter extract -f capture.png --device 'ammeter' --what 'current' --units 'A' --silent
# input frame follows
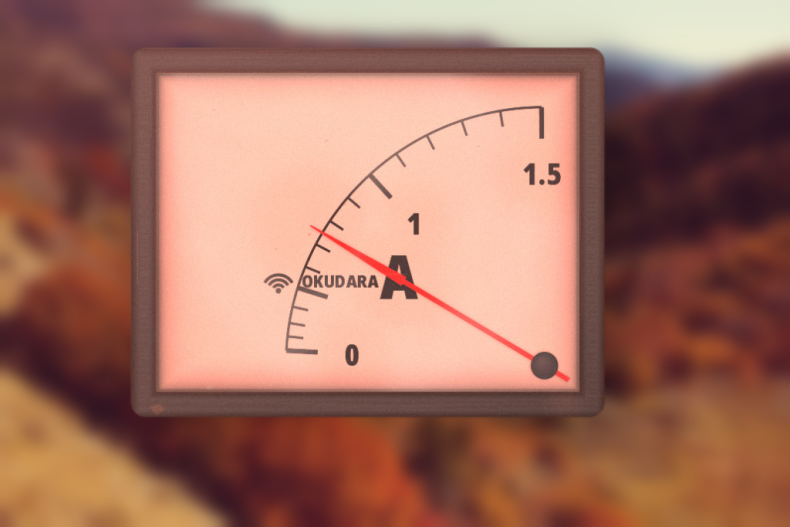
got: 0.75 A
